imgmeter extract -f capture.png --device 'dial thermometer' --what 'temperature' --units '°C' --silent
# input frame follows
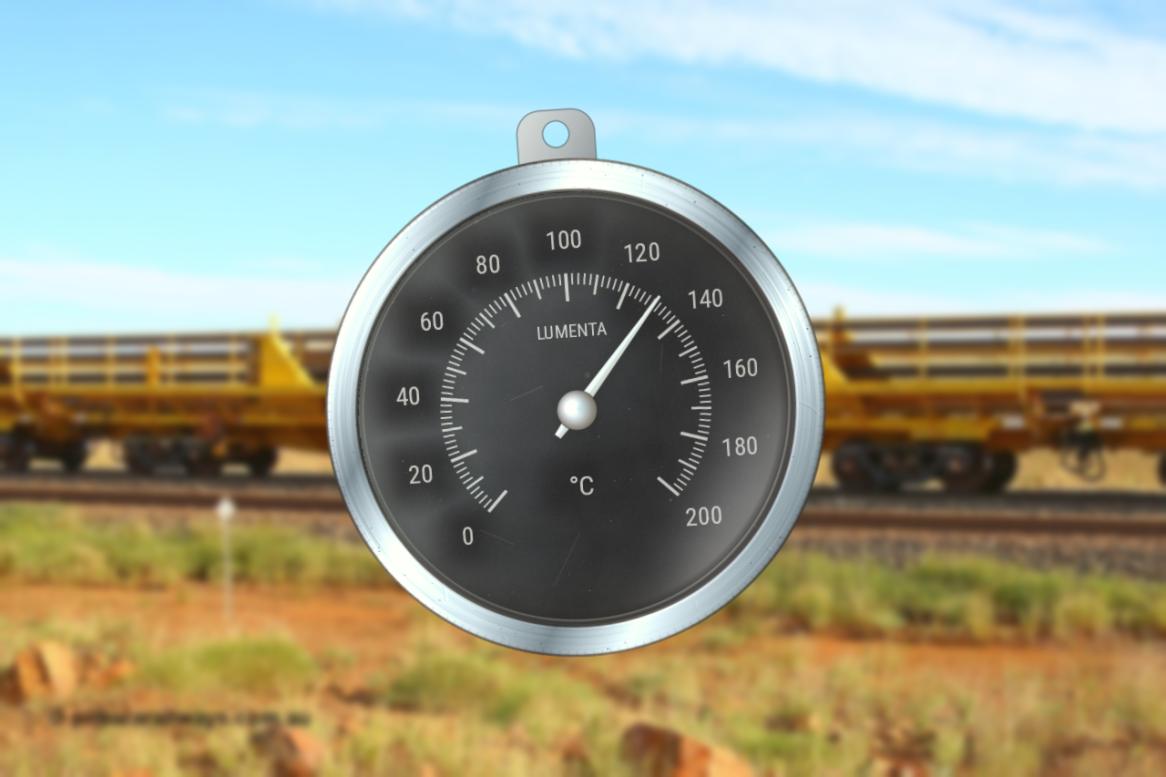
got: 130 °C
